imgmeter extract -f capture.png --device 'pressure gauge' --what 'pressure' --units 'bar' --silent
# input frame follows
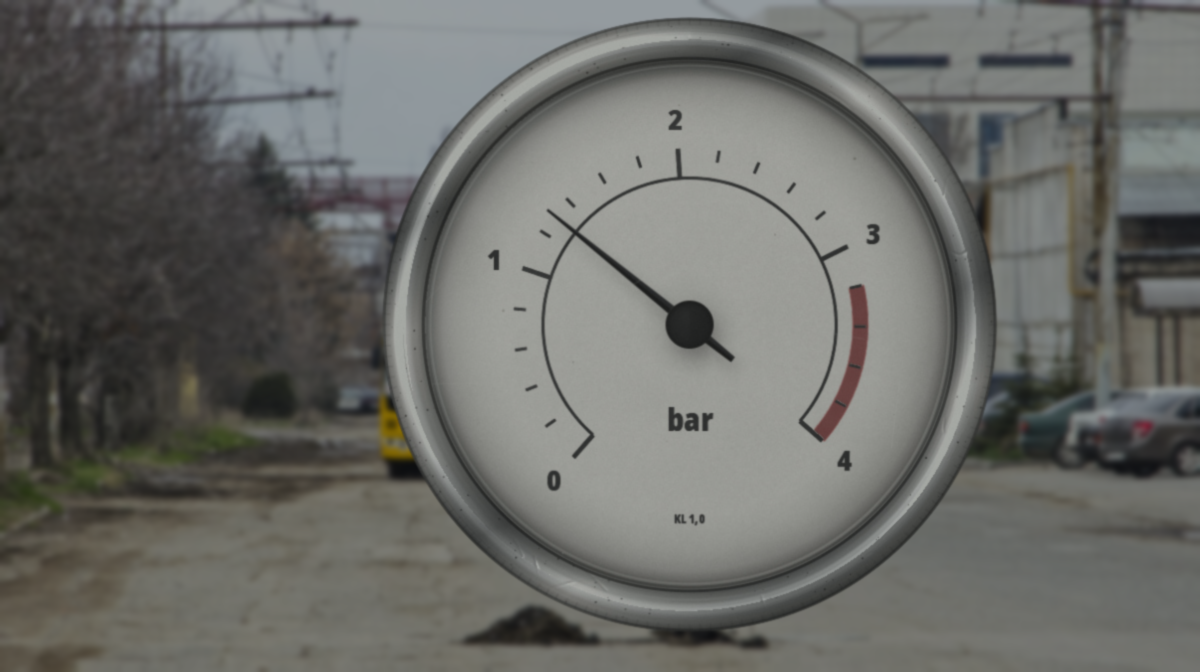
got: 1.3 bar
